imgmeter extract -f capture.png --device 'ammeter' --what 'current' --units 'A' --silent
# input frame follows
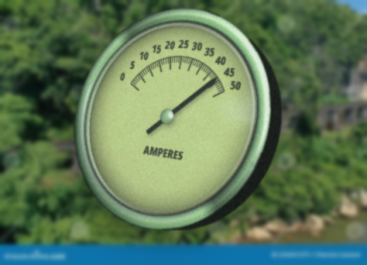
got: 45 A
